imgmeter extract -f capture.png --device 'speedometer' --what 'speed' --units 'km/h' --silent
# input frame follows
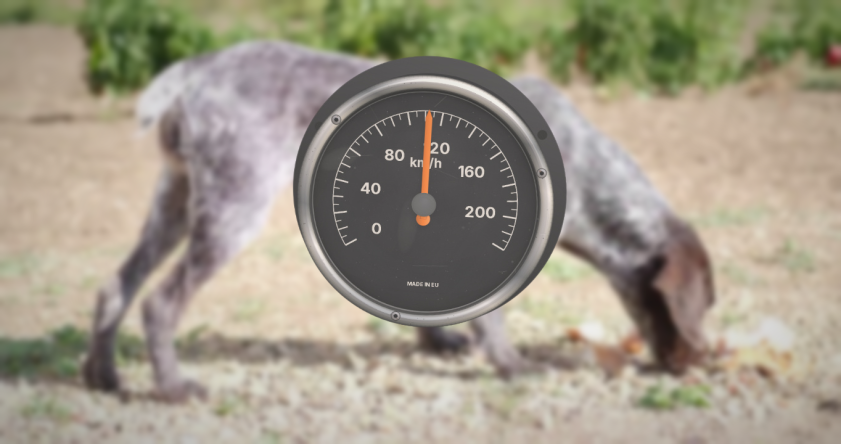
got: 112.5 km/h
